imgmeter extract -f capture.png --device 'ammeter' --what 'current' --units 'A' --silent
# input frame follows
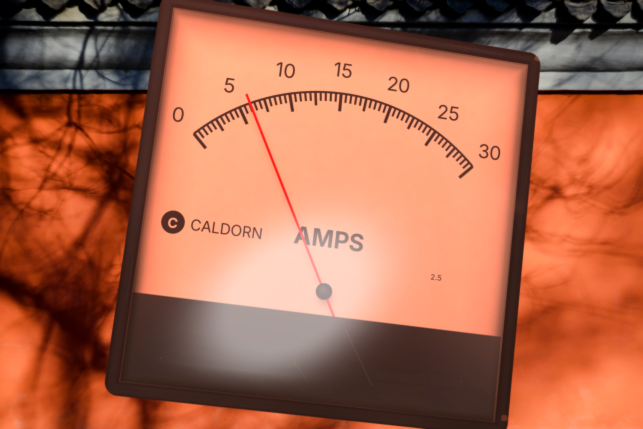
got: 6 A
